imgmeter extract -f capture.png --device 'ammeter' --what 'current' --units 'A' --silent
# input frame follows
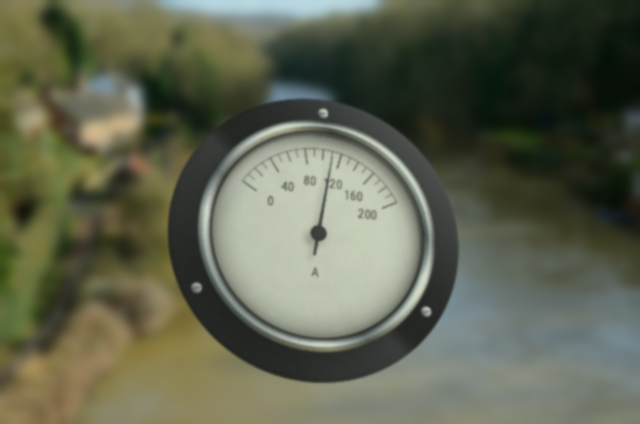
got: 110 A
